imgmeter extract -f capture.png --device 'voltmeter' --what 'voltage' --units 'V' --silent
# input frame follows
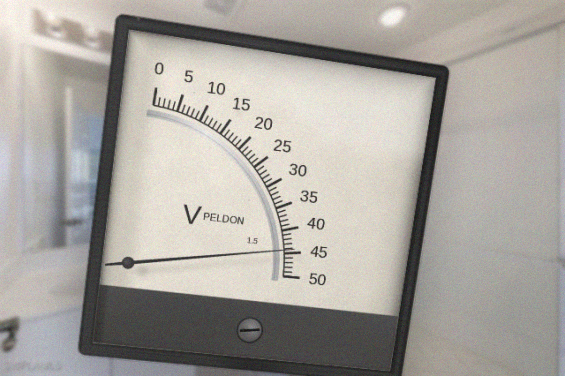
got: 44 V
